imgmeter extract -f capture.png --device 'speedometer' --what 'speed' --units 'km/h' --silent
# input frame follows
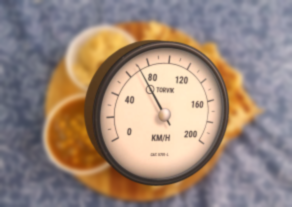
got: 70 km/h
